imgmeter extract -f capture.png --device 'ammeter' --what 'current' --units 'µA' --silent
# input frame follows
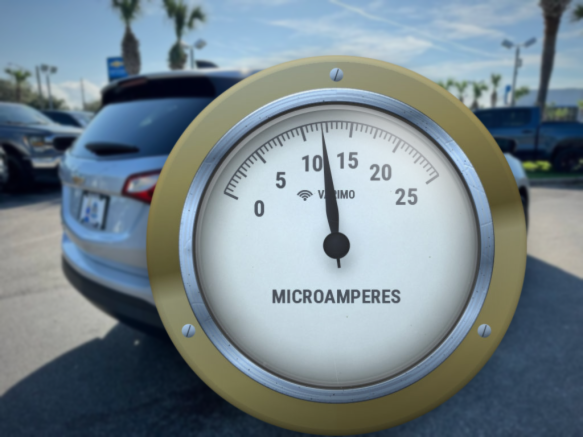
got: 12 µA
